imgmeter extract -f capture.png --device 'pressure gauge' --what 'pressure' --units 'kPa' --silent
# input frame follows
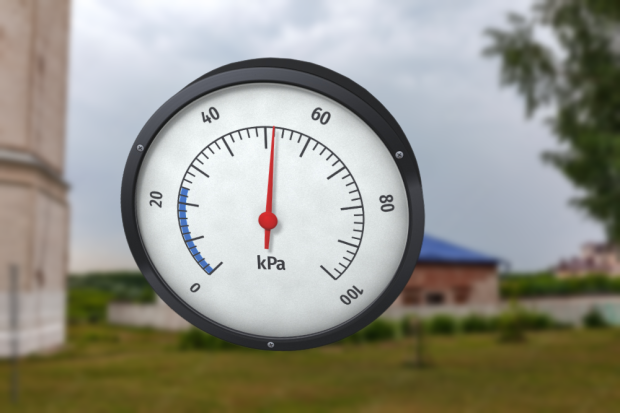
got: 52 kPa
